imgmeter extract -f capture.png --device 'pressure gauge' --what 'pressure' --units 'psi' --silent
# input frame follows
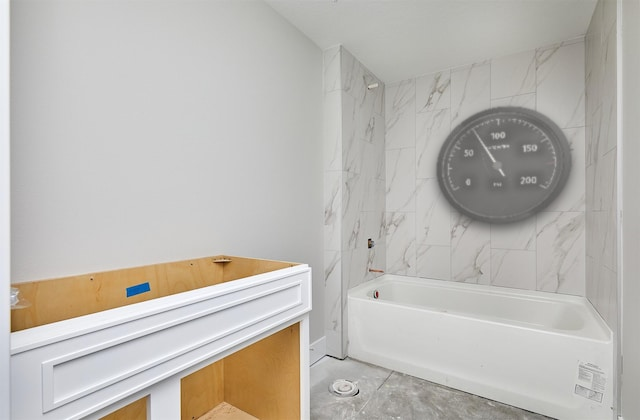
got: 75 psi
